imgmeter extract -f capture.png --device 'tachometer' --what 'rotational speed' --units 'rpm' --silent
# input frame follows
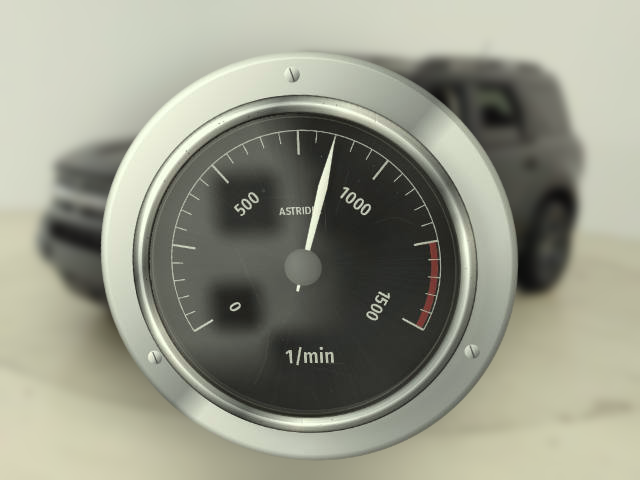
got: 850 rpm
